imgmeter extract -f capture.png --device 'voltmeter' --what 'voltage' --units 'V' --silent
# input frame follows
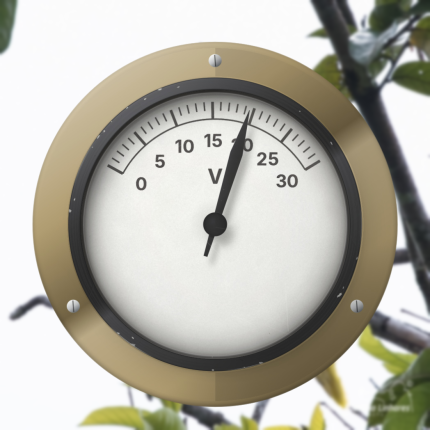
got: 19.5 V
